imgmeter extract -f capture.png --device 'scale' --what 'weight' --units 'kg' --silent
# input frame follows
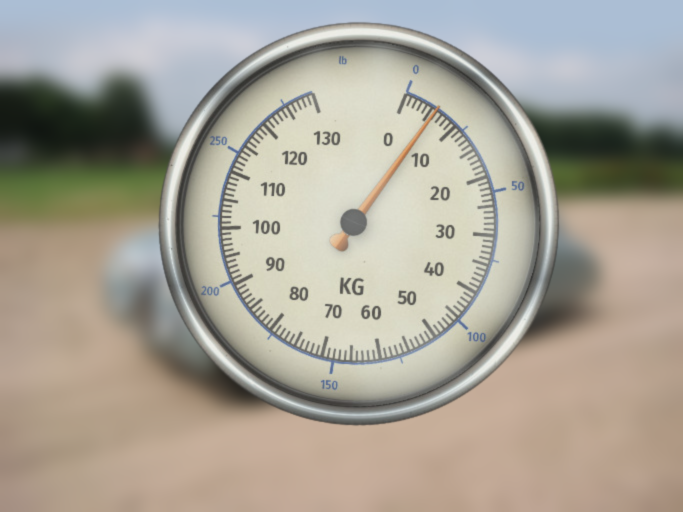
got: 6 kg
